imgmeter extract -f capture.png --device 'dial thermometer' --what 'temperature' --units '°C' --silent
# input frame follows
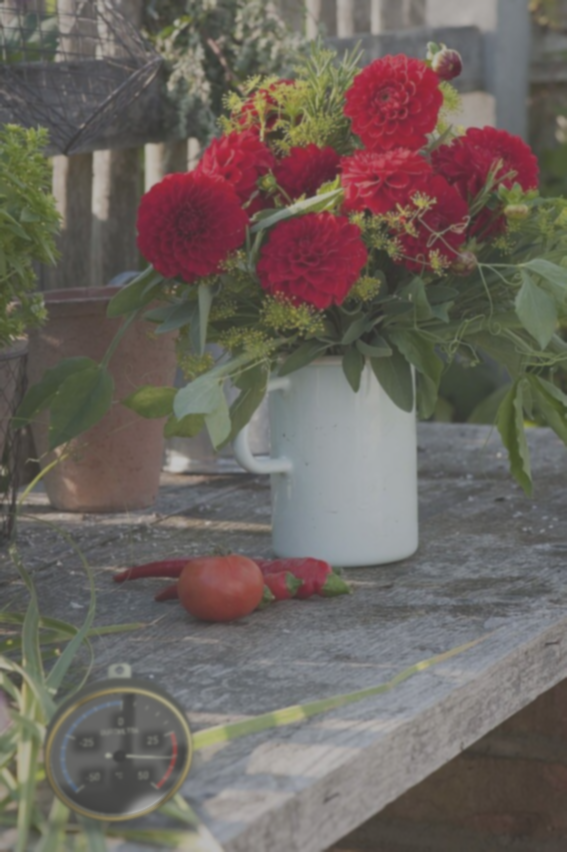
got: 35 °C
